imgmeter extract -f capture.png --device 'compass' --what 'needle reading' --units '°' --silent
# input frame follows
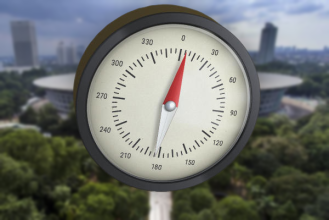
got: 5 °
